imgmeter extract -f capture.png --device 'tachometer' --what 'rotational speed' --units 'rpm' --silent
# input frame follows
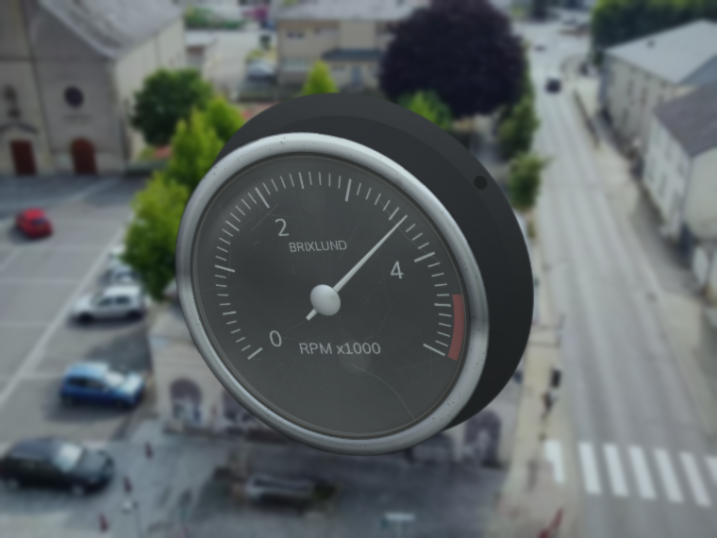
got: 3600 rpm
